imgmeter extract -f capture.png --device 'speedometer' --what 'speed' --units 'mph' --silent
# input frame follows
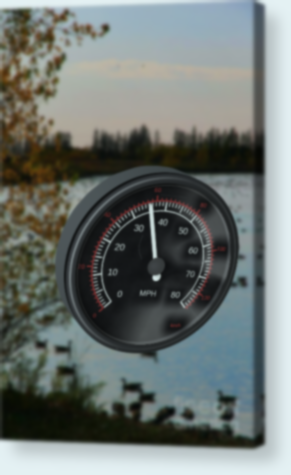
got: 35 mph
